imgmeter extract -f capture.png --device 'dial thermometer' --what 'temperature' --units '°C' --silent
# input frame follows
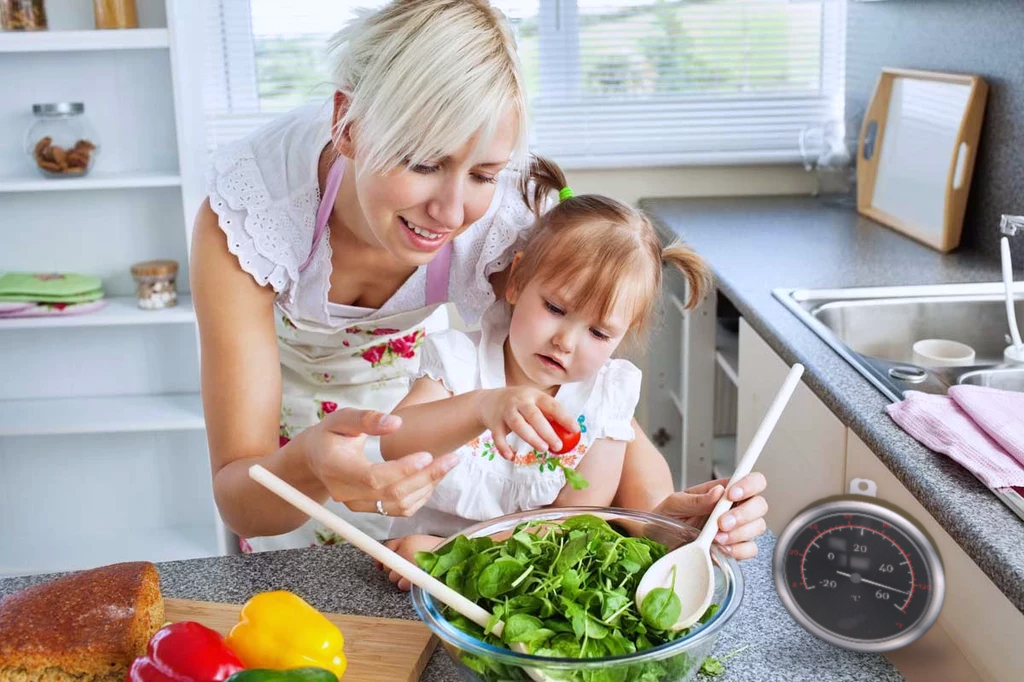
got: 52 °C
